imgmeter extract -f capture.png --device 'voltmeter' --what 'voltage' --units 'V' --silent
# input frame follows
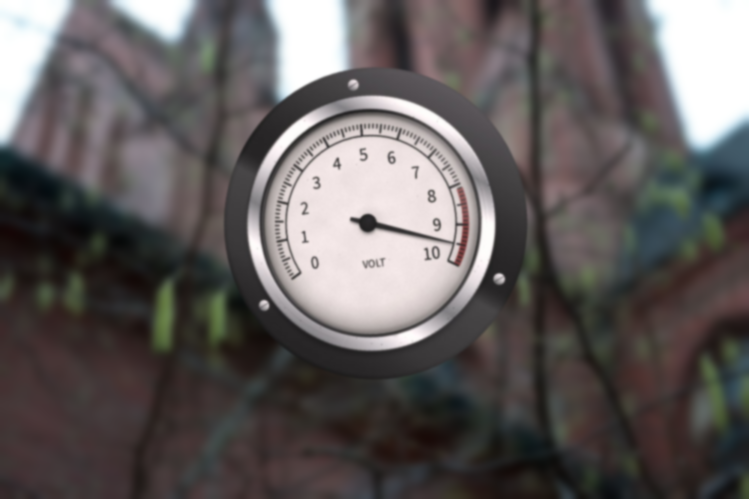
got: 9.5 V
